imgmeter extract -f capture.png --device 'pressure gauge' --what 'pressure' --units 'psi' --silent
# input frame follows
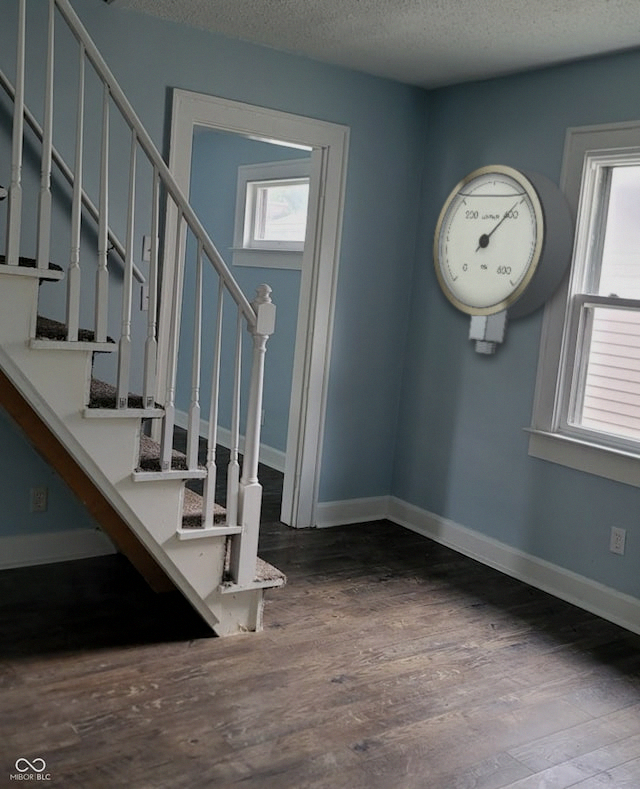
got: 400 psi
